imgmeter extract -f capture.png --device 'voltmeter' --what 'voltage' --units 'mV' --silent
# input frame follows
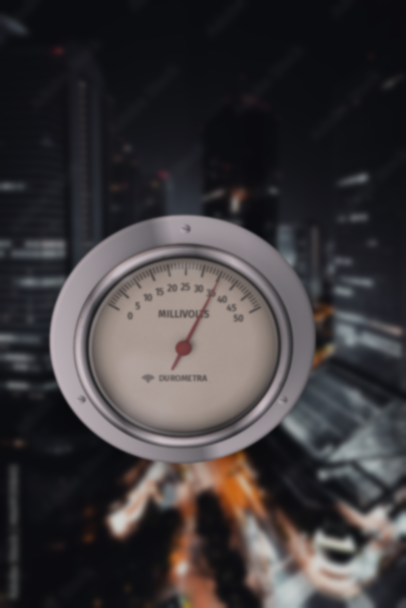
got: 35 mV
